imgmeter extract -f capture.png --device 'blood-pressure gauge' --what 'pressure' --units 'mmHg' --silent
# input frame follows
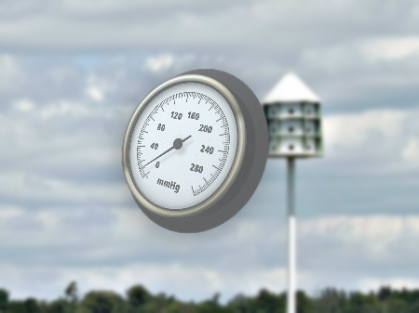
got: 10 mmHg
